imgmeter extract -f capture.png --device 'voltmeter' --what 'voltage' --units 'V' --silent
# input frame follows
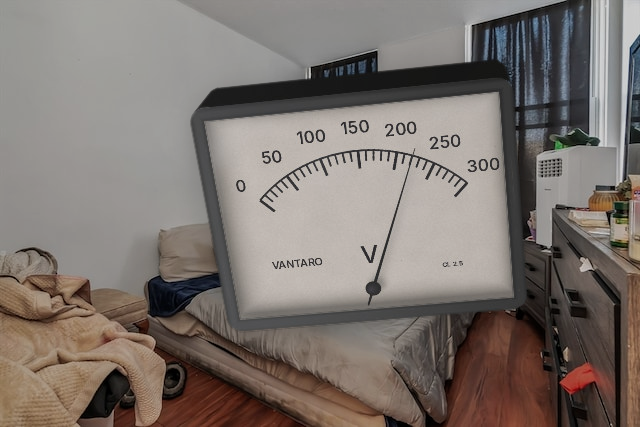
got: 220 V
